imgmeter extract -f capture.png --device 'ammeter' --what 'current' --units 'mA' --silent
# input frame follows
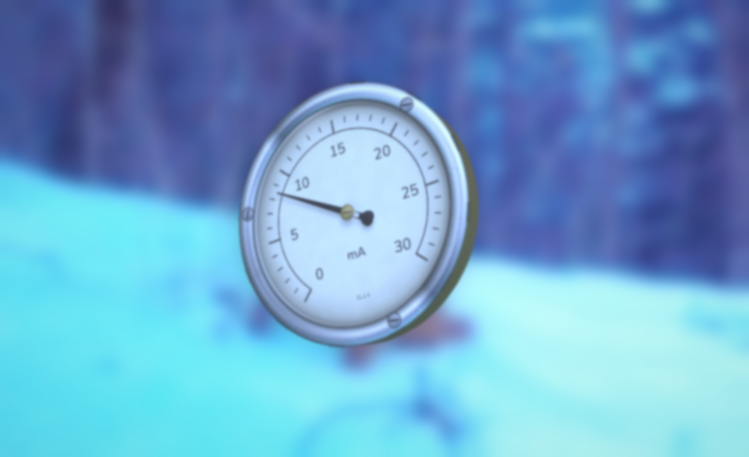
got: 8.5 mA
